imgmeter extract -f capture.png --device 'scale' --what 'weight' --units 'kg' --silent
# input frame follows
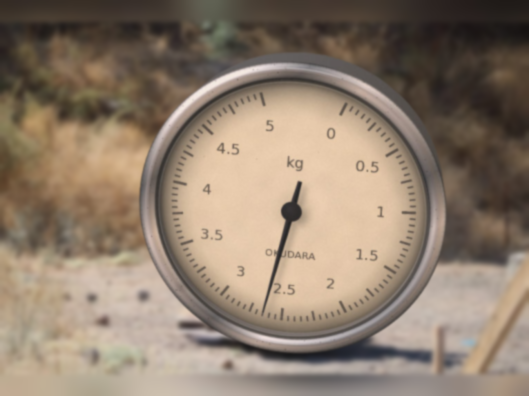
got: 2.65 kg
